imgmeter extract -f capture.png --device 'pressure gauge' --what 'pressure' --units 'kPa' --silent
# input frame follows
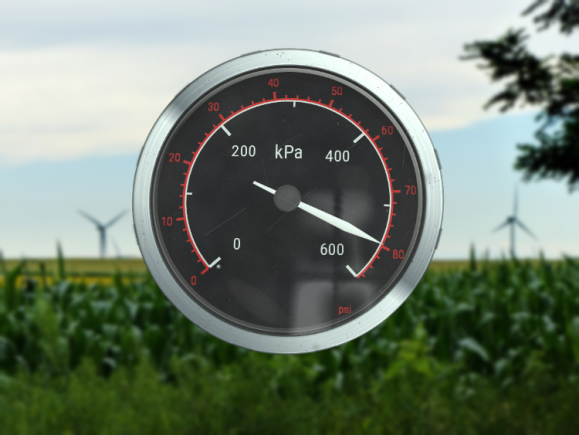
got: 550 kPa
